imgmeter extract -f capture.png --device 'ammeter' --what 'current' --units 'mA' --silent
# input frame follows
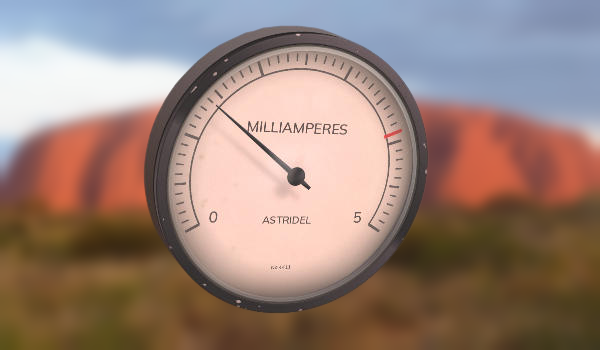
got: 1.4 mA
